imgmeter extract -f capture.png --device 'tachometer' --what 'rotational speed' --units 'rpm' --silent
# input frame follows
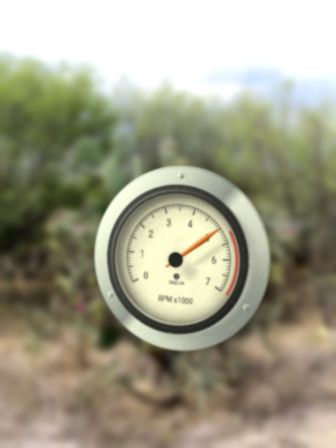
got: 5000 rpm
